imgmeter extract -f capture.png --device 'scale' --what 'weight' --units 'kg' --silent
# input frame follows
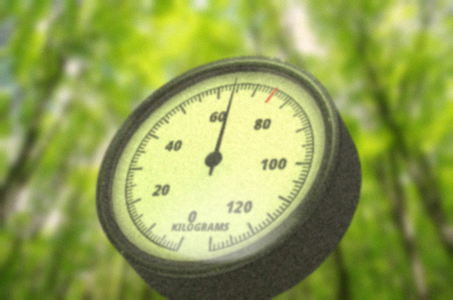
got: 65 kg
